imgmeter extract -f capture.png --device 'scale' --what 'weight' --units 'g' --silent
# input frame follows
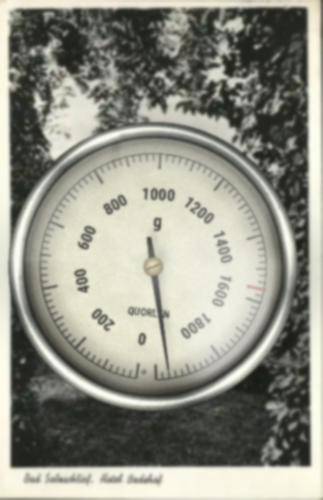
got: 1960 g
